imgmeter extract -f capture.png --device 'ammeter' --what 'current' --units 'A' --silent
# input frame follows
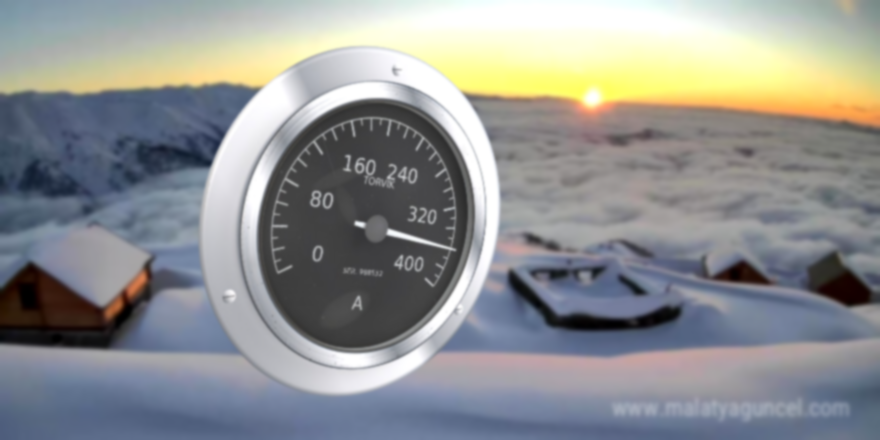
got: 360 A
